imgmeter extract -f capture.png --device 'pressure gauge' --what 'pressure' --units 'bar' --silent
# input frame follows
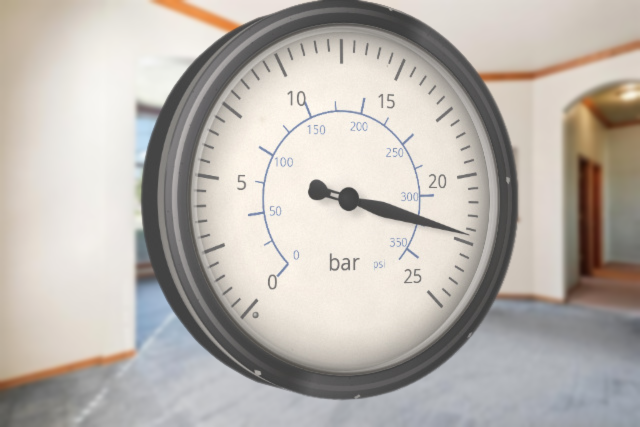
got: 22.25 bar
